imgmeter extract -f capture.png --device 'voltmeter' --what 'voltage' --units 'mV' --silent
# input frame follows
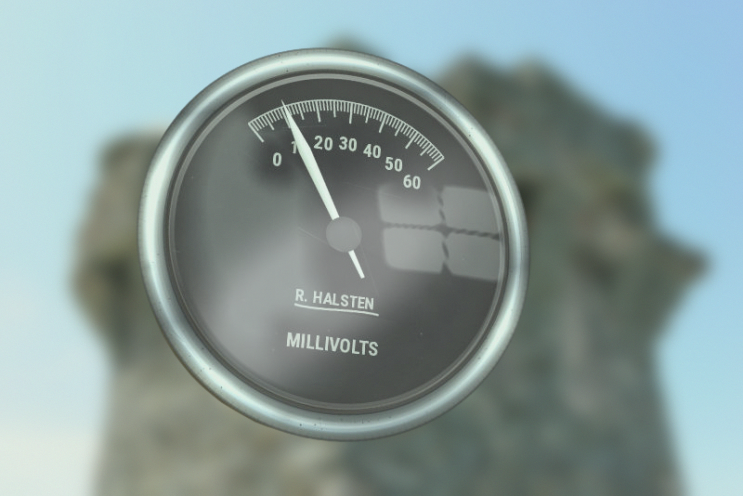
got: 10 mV
